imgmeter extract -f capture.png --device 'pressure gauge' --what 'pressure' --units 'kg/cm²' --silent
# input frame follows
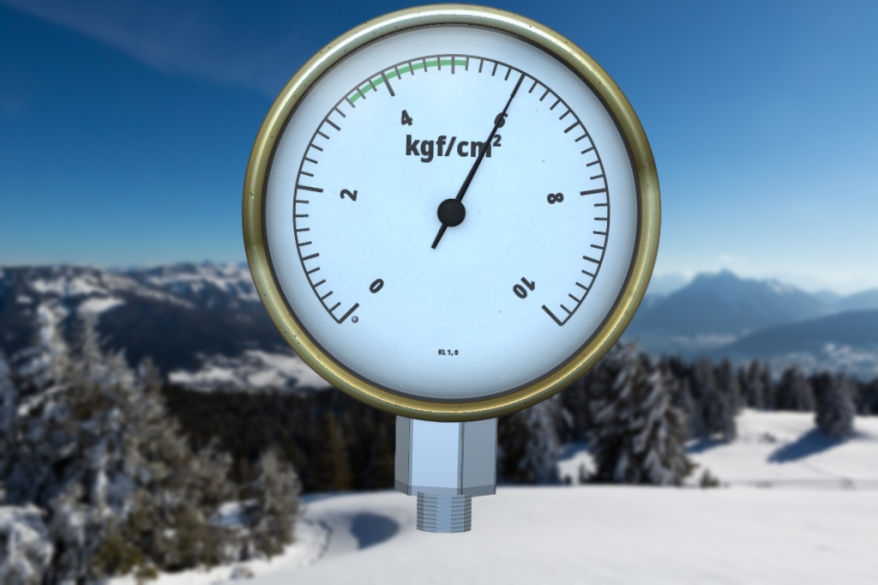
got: 6 kg/cm²
